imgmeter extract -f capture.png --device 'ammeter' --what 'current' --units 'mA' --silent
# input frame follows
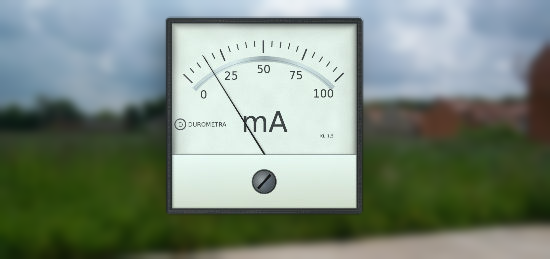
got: 15 mA
